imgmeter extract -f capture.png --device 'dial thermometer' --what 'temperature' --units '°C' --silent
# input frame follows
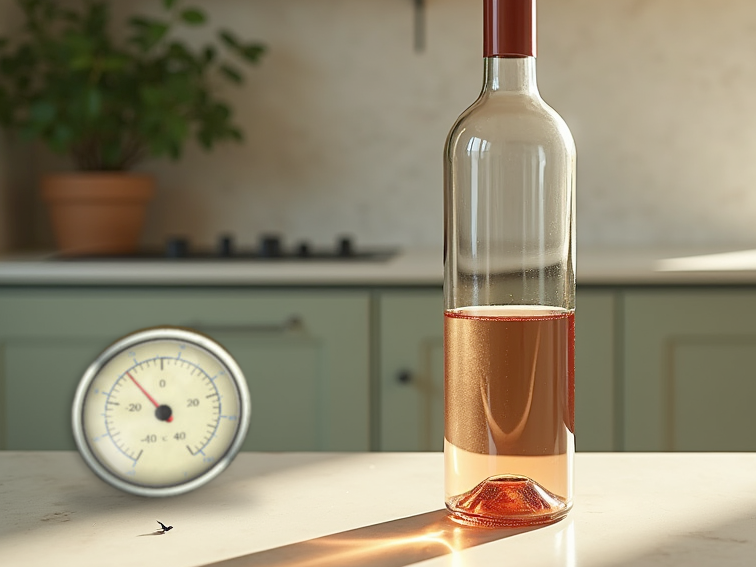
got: -10 °C
